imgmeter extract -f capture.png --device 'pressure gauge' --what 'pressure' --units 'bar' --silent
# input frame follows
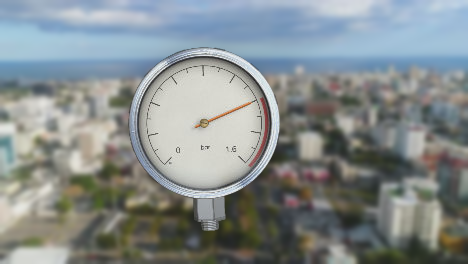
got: 1.2 bar
